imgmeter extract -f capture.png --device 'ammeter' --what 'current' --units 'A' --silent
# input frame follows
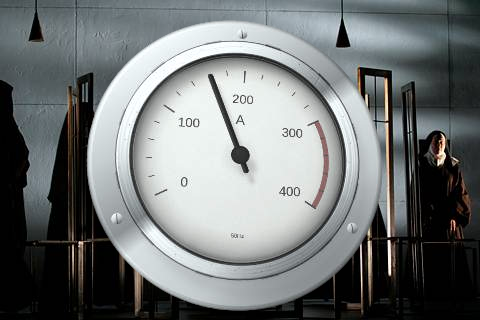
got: 160 A
